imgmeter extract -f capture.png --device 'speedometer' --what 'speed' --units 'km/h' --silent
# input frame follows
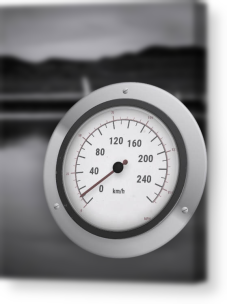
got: 10 km/h
